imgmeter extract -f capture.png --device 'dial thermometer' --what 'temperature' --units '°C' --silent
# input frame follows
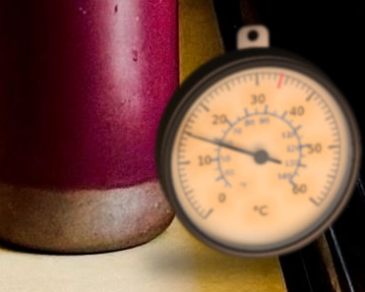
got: 15 °C
